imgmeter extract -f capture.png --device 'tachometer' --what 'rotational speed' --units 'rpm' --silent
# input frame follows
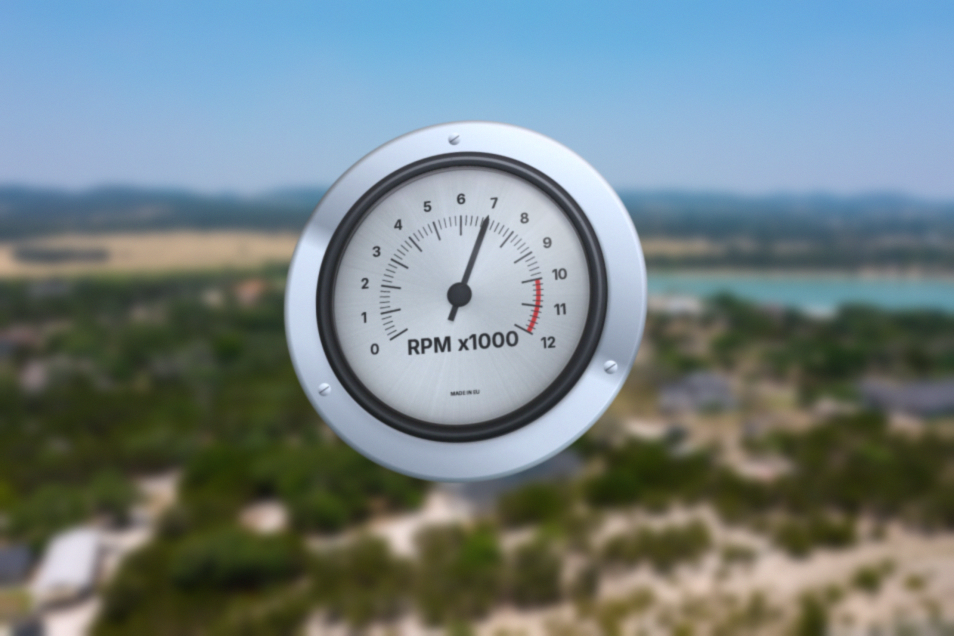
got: 7000 rpm
